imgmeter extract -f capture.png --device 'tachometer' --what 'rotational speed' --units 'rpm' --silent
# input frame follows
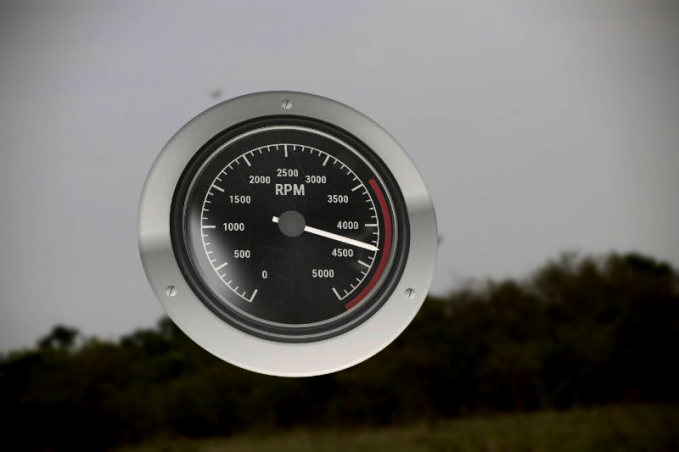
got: 4300 rpm
